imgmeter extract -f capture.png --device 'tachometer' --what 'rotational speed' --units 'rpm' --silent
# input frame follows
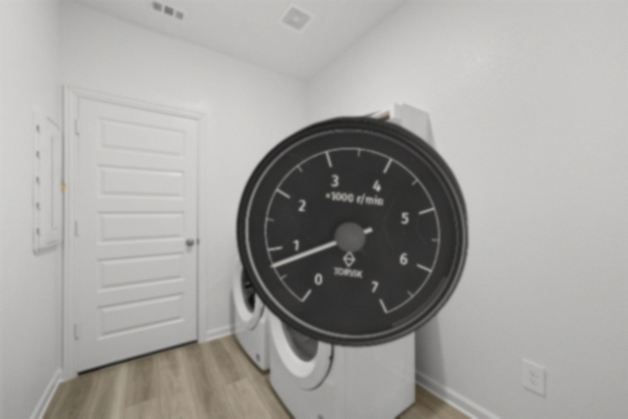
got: 750 rpm
